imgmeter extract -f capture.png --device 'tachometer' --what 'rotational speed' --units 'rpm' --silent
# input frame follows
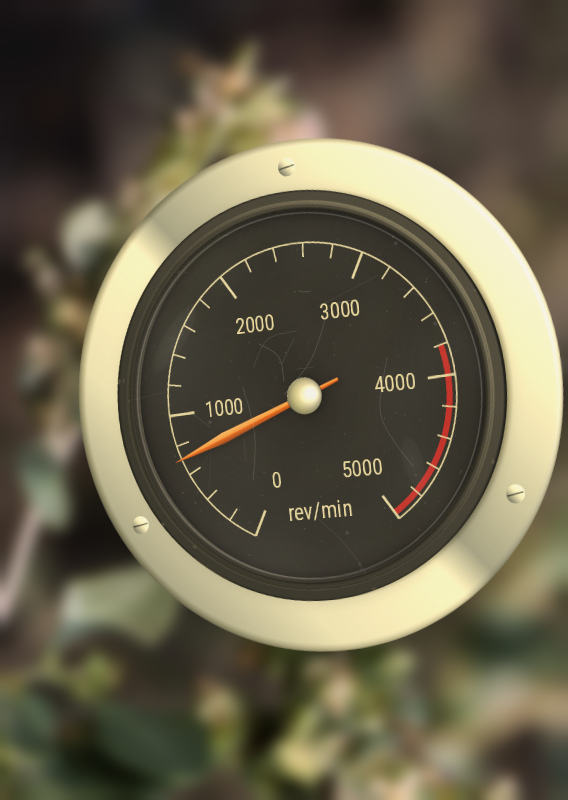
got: 700 rpm
